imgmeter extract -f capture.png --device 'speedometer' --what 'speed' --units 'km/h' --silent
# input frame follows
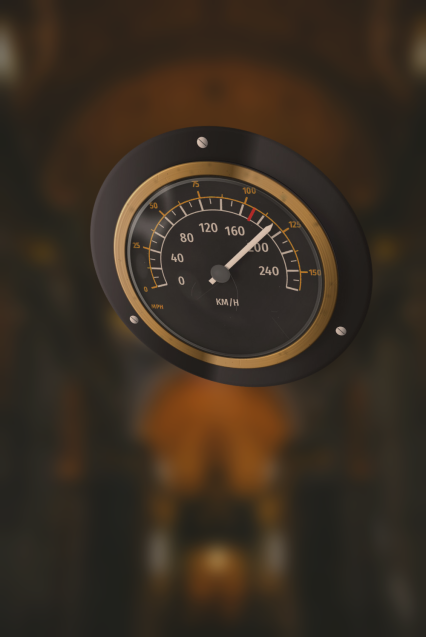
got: 190 km/h
